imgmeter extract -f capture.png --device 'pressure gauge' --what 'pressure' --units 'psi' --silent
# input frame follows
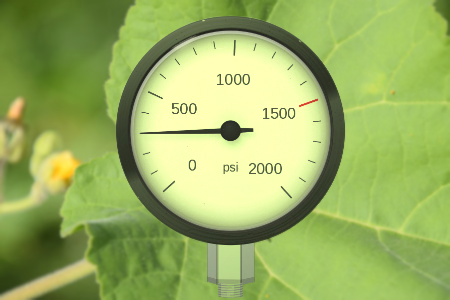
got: 300 psi
